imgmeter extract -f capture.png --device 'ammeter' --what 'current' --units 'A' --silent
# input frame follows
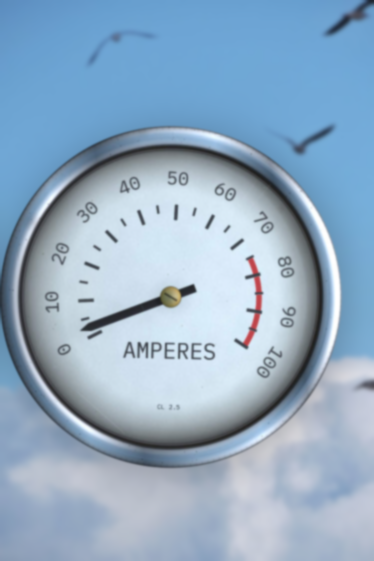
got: 2.5 A
